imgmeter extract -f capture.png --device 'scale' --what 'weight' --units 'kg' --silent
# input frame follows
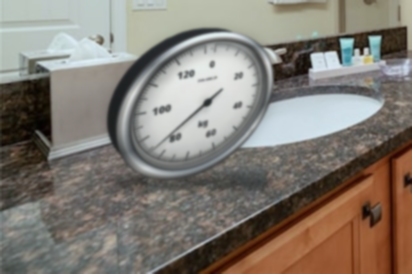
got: 85 kg
